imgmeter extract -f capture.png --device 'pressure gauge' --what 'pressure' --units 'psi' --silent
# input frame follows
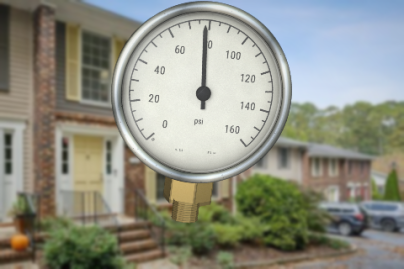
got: 77.5 psi
